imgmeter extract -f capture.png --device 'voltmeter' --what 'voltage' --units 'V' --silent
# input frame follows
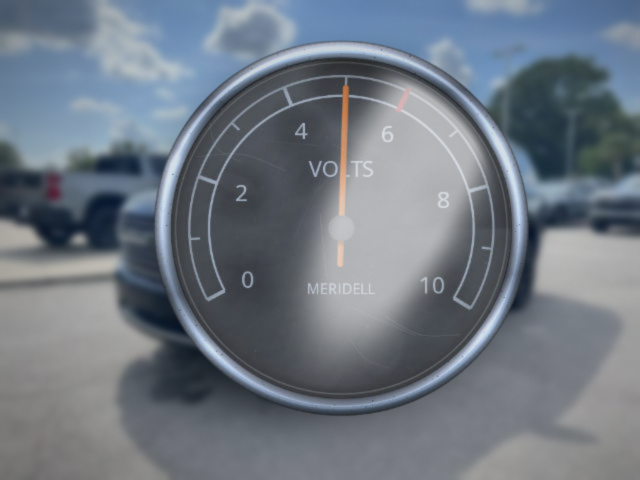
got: 5 V
